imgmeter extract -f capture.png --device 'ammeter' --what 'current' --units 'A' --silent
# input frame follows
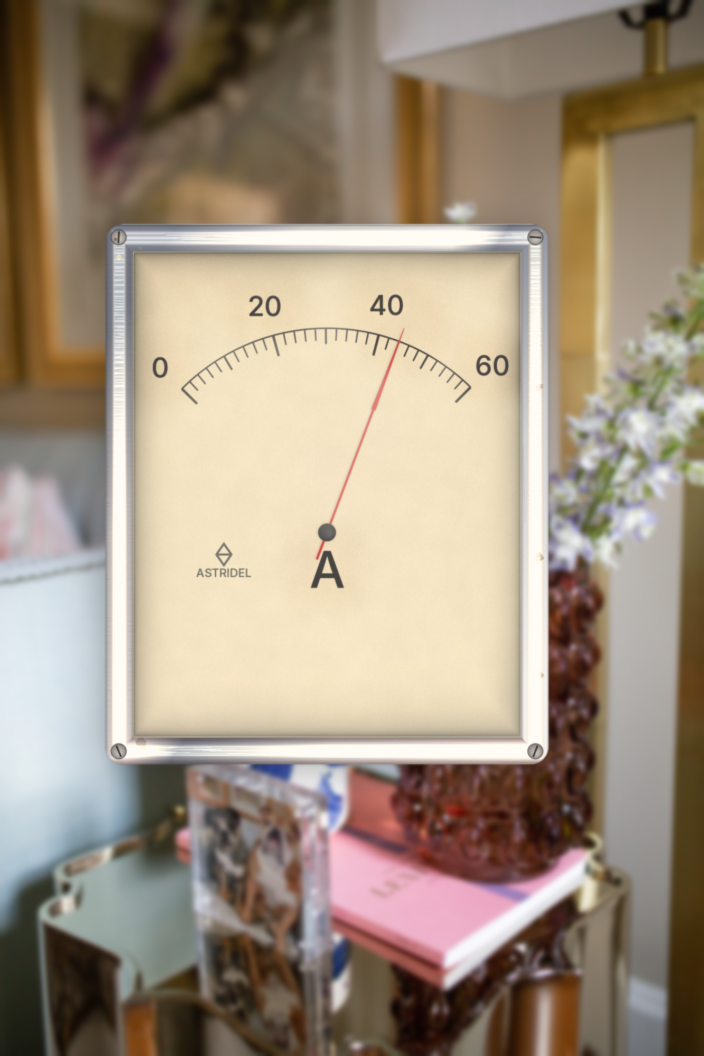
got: 44 A
